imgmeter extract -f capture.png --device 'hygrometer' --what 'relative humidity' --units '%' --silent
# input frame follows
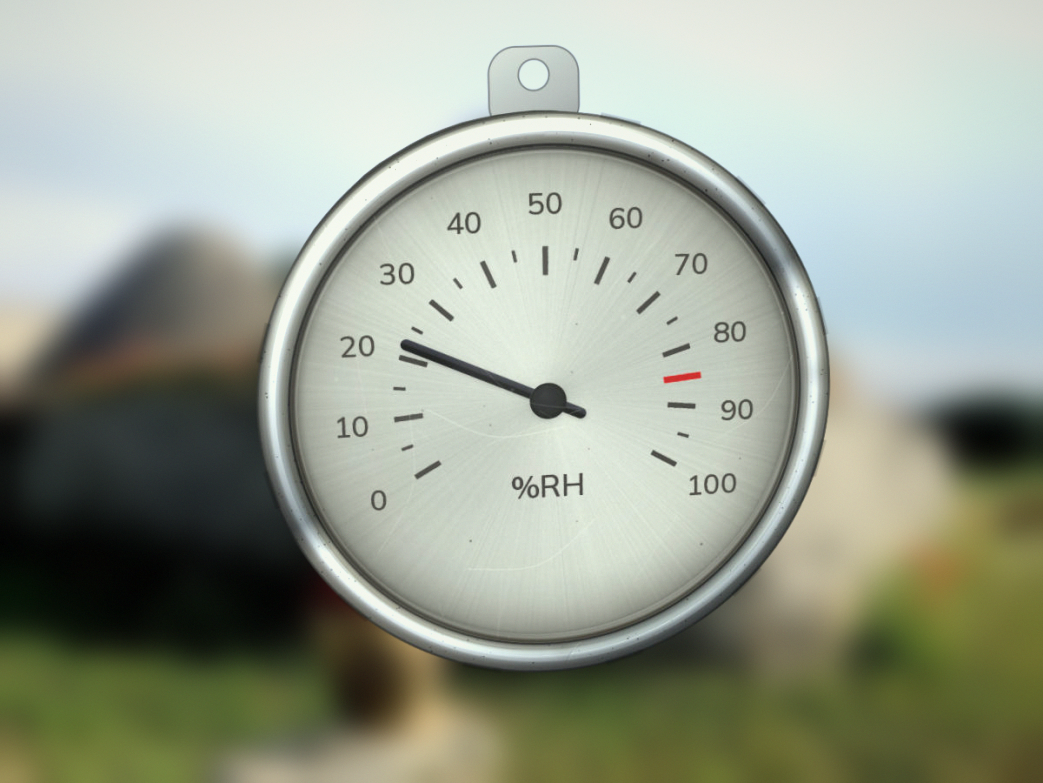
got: 22.5 %
